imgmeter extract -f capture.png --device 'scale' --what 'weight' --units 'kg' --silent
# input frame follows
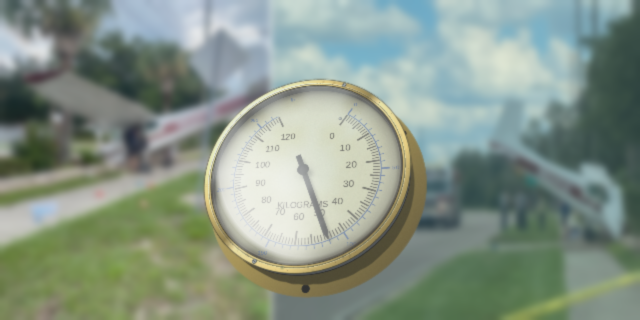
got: 50 kg
